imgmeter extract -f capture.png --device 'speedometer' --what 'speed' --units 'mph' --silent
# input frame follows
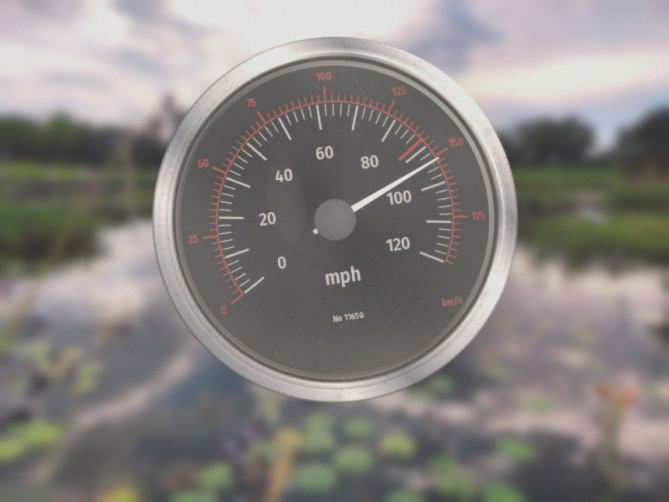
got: 94 mph
